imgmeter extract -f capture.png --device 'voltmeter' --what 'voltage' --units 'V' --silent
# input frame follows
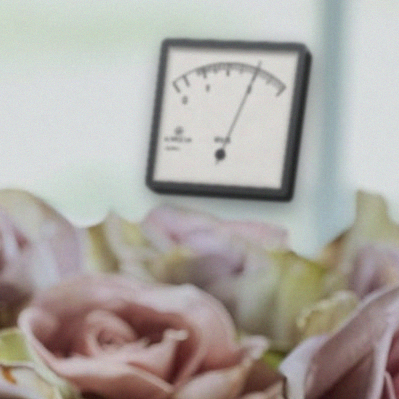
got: 2 V
